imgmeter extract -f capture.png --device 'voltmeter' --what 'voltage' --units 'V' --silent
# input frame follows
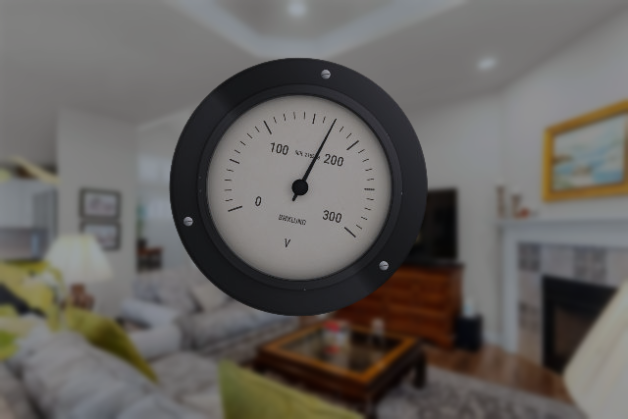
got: 170 V
